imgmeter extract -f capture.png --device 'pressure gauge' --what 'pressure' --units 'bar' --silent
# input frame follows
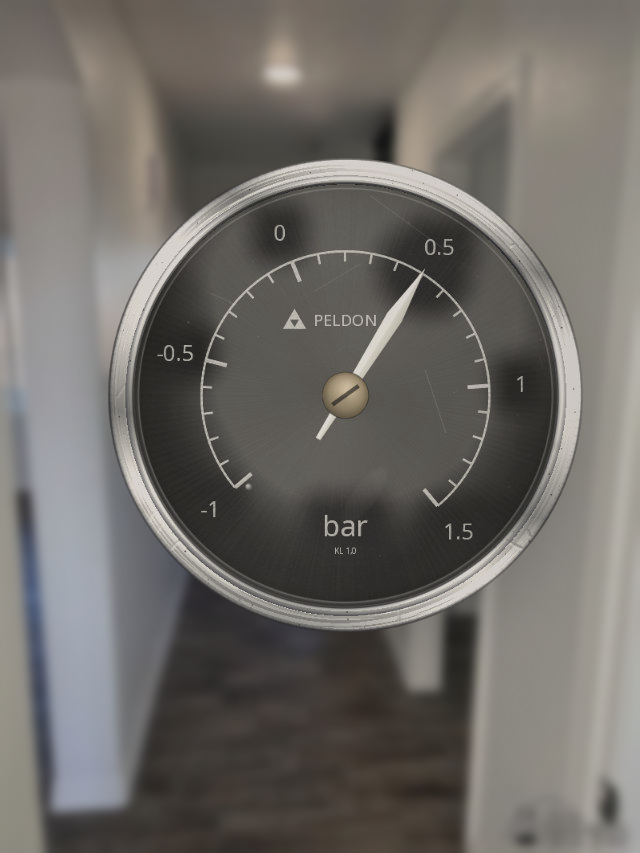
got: 0.5 bar
